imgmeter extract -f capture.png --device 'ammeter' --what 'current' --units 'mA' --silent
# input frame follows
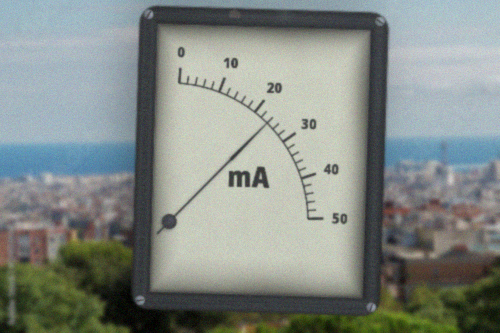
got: 24 mA
